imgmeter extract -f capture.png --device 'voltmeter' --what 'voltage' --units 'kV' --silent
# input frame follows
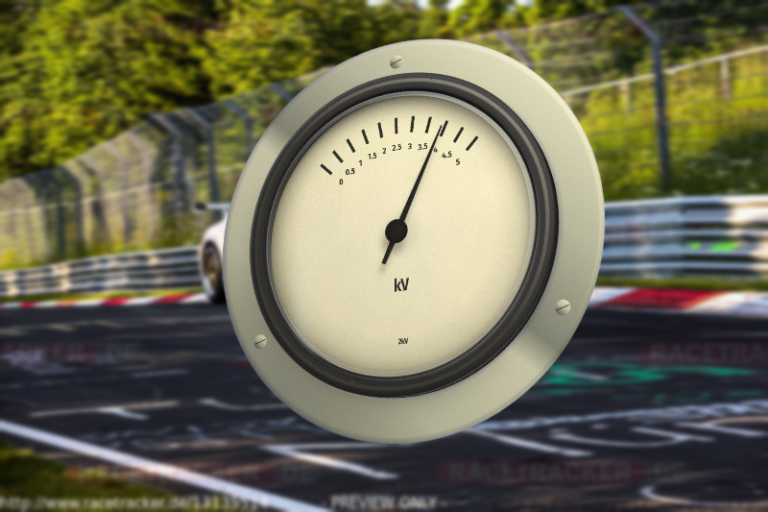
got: 4 kV
